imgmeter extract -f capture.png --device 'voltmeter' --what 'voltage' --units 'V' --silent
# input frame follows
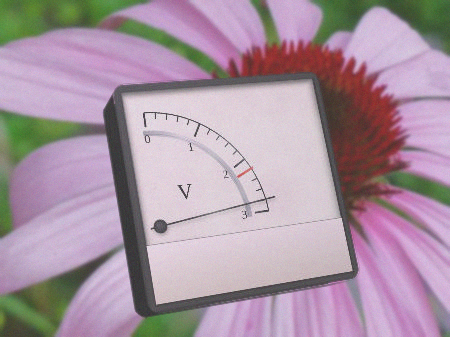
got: 2.8 V
